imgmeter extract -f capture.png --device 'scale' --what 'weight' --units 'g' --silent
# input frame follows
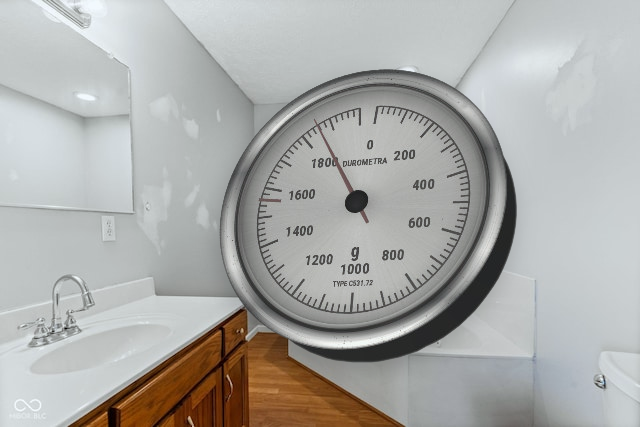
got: 1860 g
